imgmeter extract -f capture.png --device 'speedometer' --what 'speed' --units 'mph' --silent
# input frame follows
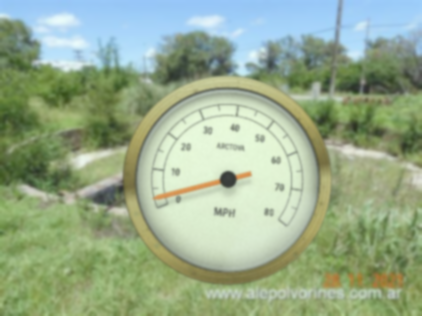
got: 2.5 mph
